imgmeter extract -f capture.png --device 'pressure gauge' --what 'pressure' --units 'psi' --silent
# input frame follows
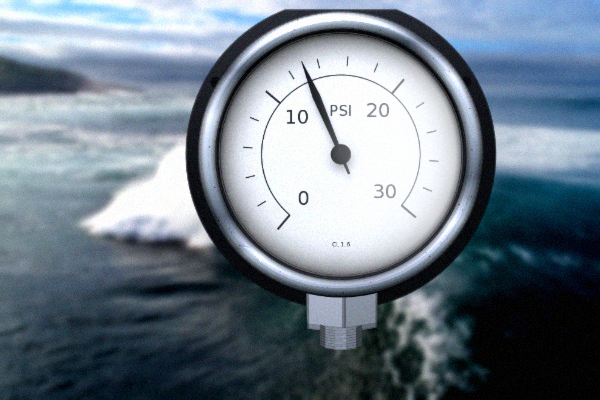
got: 13 psi
